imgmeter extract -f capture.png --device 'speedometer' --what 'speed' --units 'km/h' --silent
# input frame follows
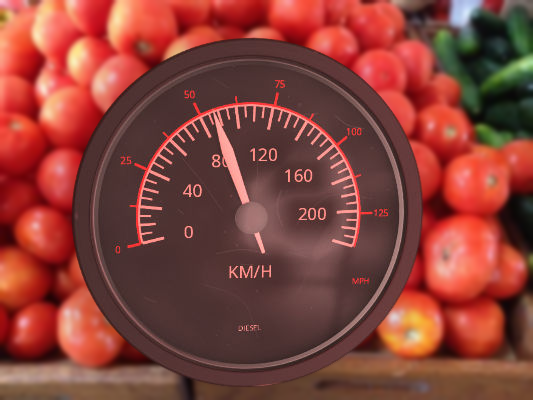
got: 87.5 km/h
